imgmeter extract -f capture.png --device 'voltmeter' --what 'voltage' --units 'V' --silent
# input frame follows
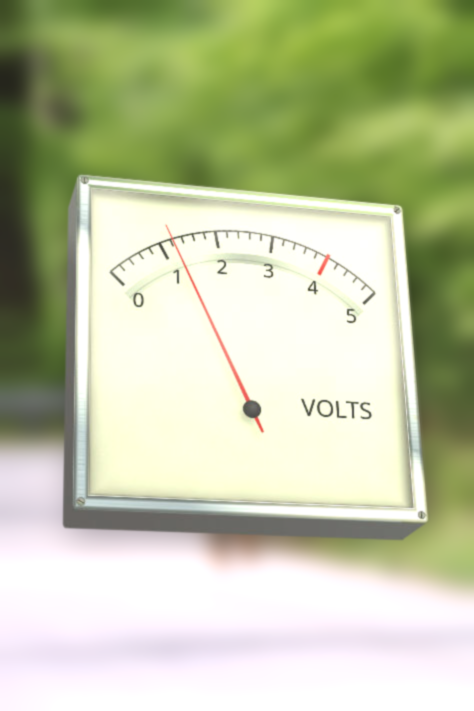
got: 1.2 V
